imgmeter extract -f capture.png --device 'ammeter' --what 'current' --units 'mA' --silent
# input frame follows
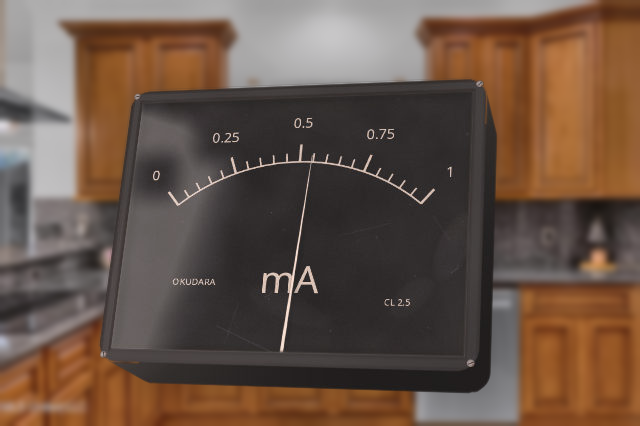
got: 0.55 mA
